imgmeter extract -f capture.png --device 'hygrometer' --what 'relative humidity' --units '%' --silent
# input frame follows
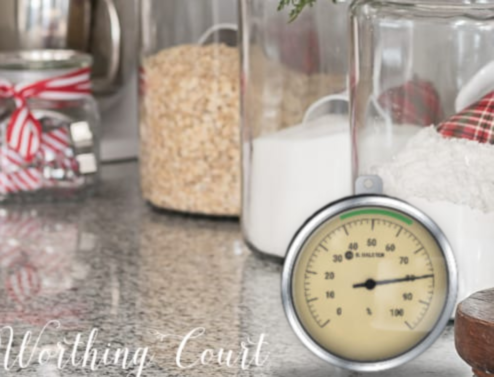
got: 80 %
